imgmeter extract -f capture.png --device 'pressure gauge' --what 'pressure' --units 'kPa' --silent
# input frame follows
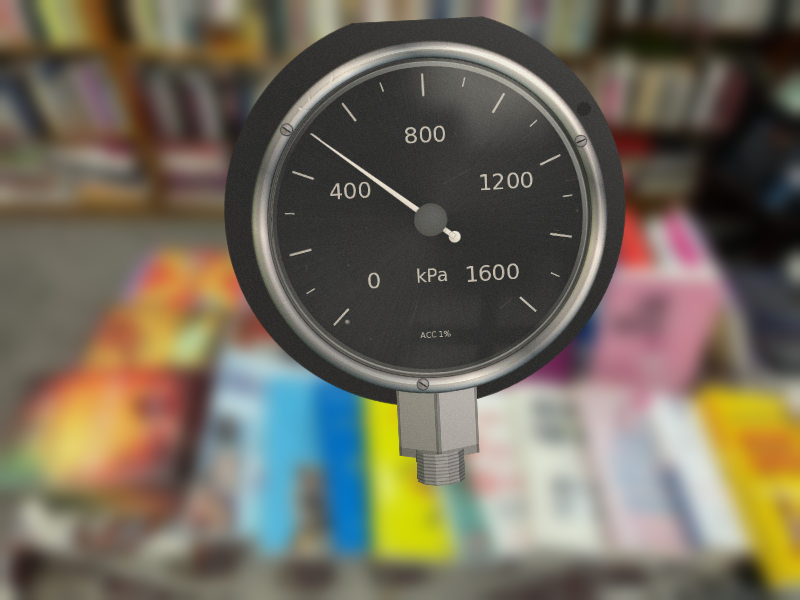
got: 500 kPa
